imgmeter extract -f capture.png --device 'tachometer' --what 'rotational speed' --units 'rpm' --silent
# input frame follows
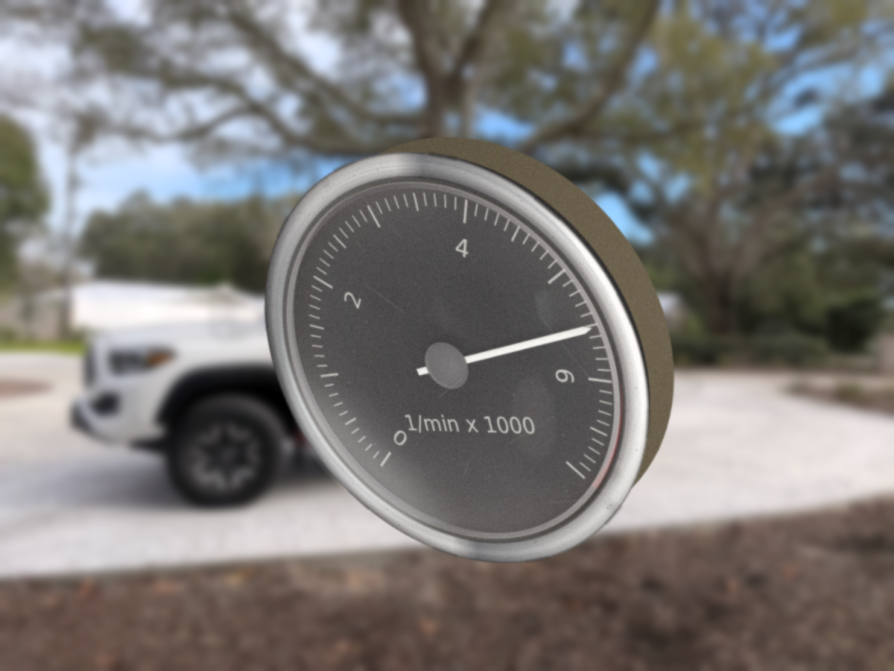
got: 5500 rpm
